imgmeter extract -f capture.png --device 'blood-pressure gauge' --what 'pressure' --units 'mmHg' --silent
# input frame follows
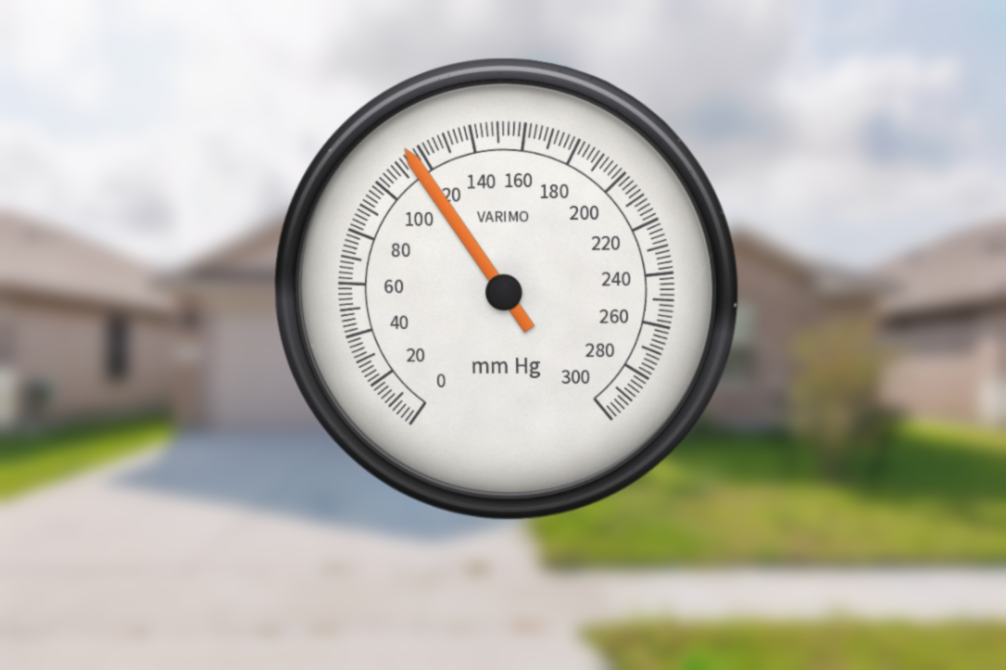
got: 116 mmHg
